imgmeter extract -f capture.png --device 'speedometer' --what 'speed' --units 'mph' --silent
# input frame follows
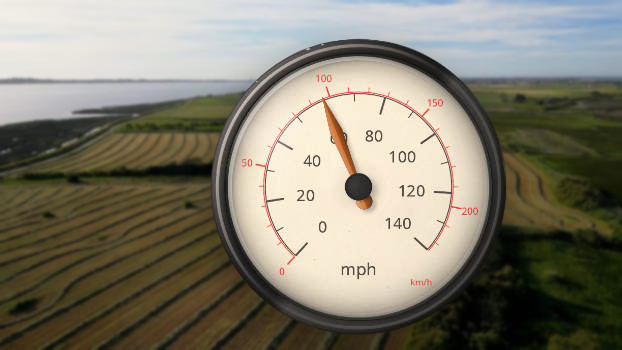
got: 60 mph
